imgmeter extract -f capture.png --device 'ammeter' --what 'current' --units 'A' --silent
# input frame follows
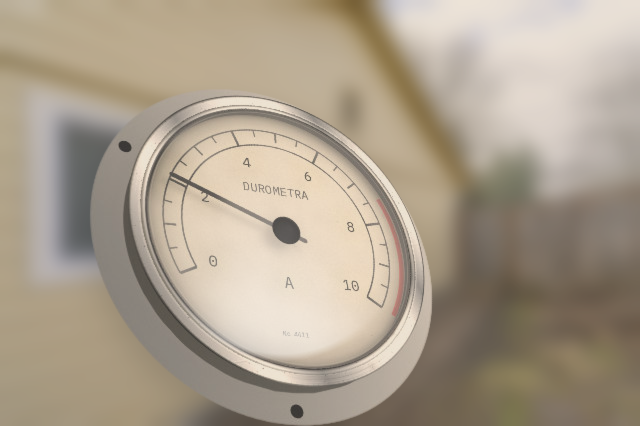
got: 2 A
